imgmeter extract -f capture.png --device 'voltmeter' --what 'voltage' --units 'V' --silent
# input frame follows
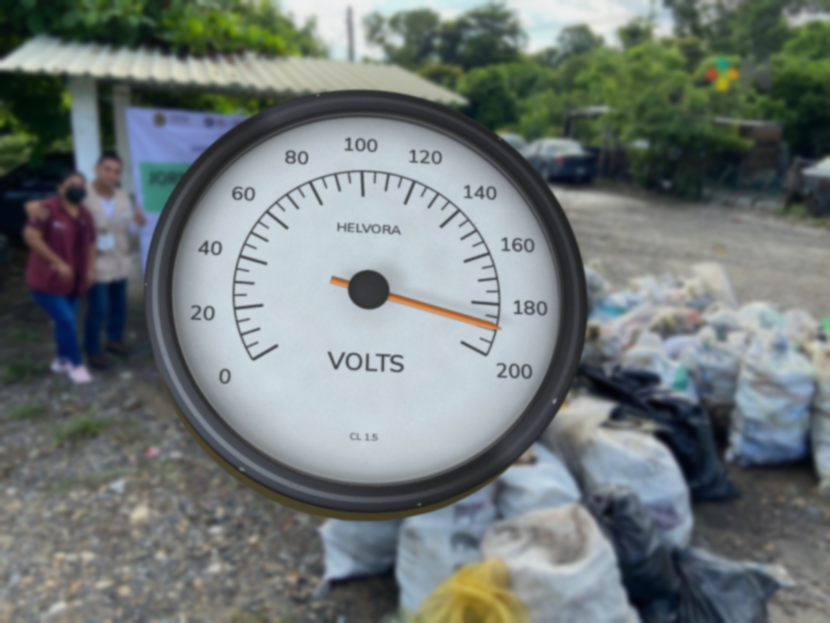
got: 190 V
